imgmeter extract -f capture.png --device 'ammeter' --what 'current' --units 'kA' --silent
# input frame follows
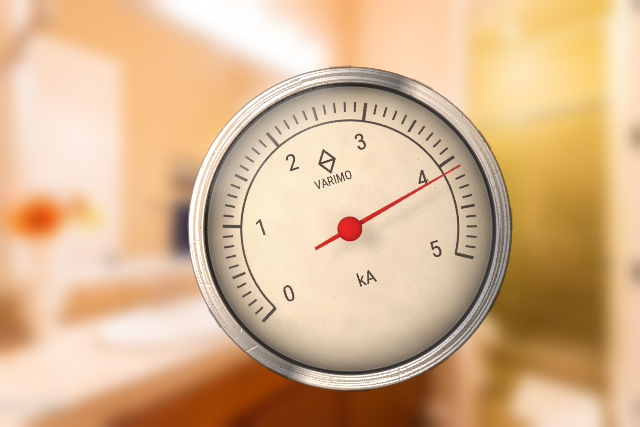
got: 4.1 kA
